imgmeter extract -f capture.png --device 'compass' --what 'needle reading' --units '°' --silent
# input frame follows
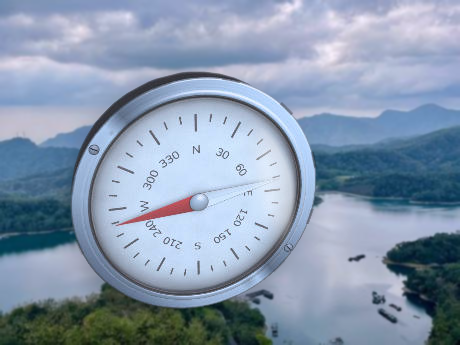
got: 260 °
